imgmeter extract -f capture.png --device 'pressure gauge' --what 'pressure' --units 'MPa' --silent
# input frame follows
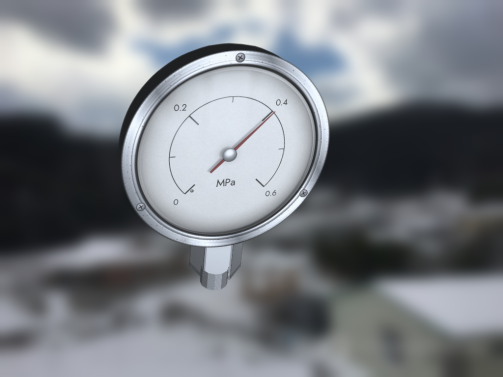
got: 0.4 MPa
